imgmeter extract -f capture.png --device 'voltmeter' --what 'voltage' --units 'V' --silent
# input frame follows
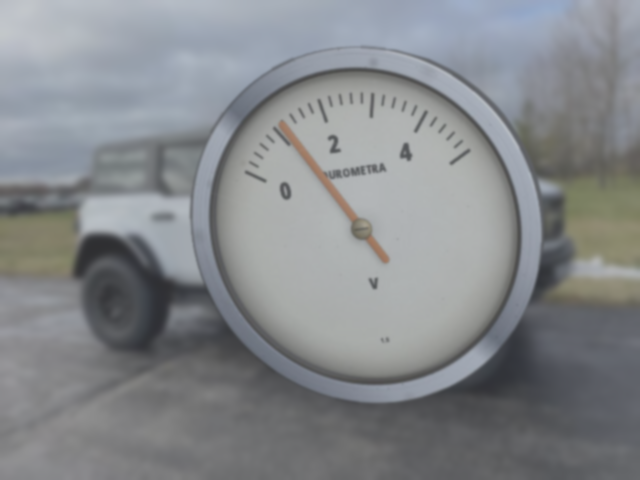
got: 1.2 V
